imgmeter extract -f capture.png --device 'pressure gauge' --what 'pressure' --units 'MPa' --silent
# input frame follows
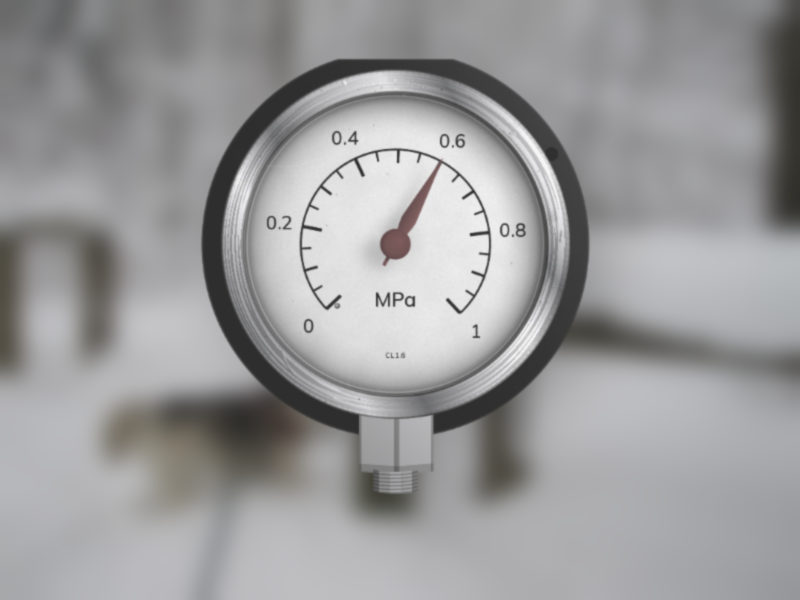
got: 0.6 MPa
